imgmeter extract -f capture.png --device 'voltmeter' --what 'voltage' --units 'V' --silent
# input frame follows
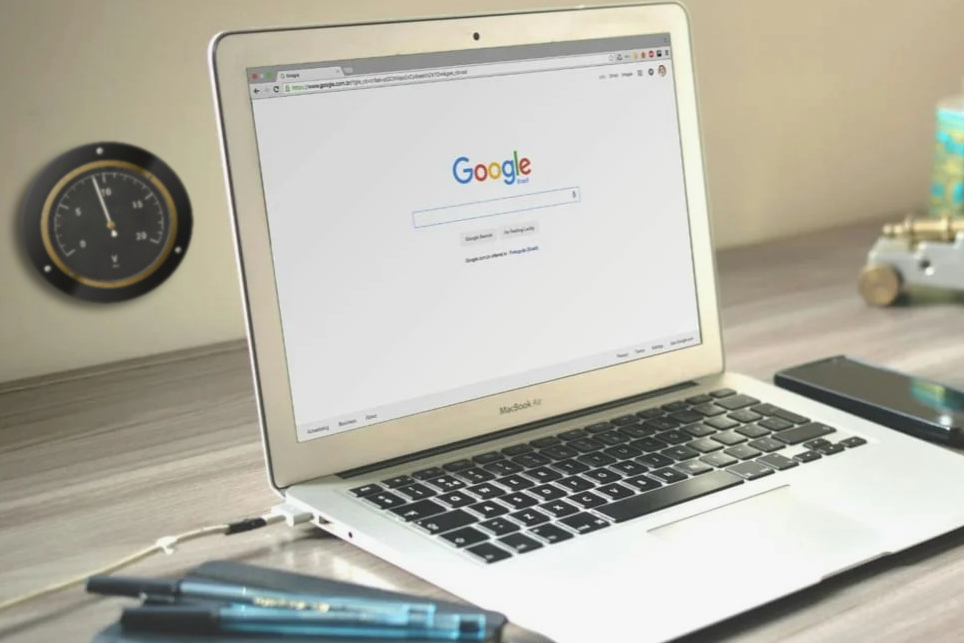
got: 9 V
